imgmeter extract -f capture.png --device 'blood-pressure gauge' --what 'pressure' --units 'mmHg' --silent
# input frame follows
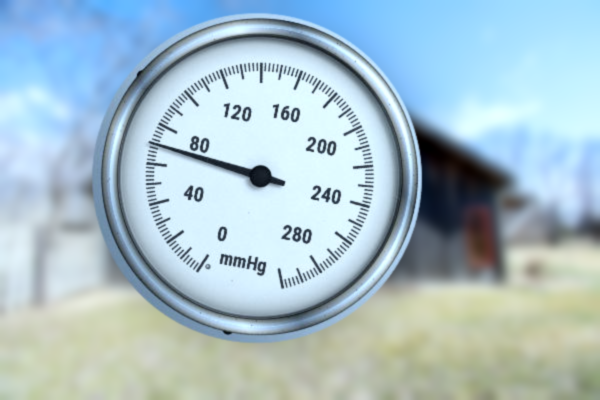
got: 70 mmHg
